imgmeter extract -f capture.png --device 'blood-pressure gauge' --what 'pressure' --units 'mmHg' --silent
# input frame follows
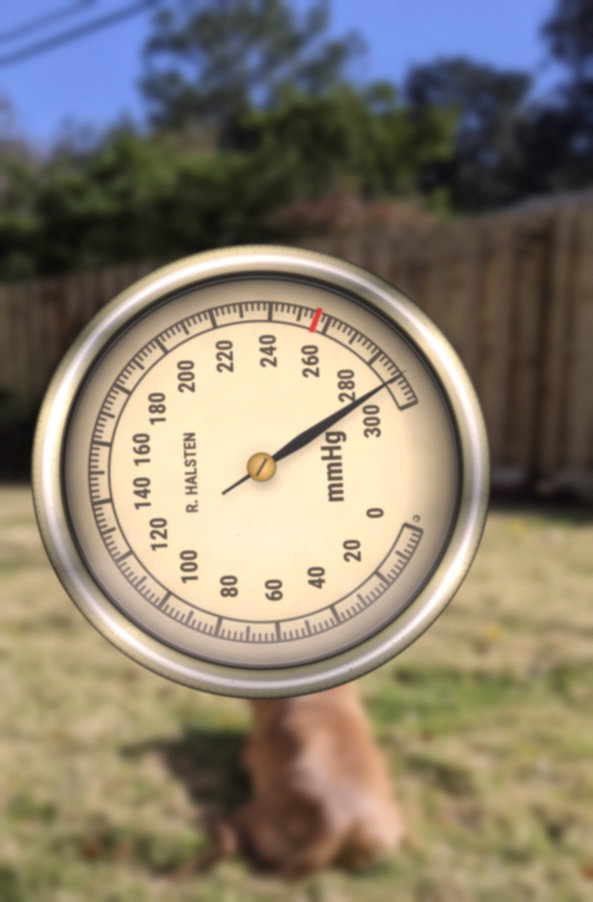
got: 290 mmHg
